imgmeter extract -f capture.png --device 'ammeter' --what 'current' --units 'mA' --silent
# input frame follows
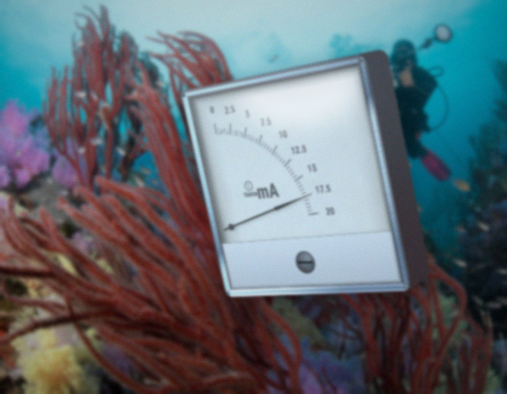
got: 17.5 mA
